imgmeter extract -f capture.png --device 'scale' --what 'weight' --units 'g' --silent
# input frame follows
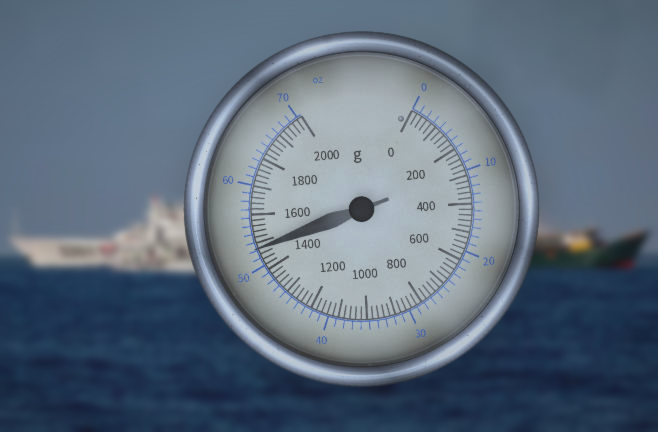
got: 1480 g
